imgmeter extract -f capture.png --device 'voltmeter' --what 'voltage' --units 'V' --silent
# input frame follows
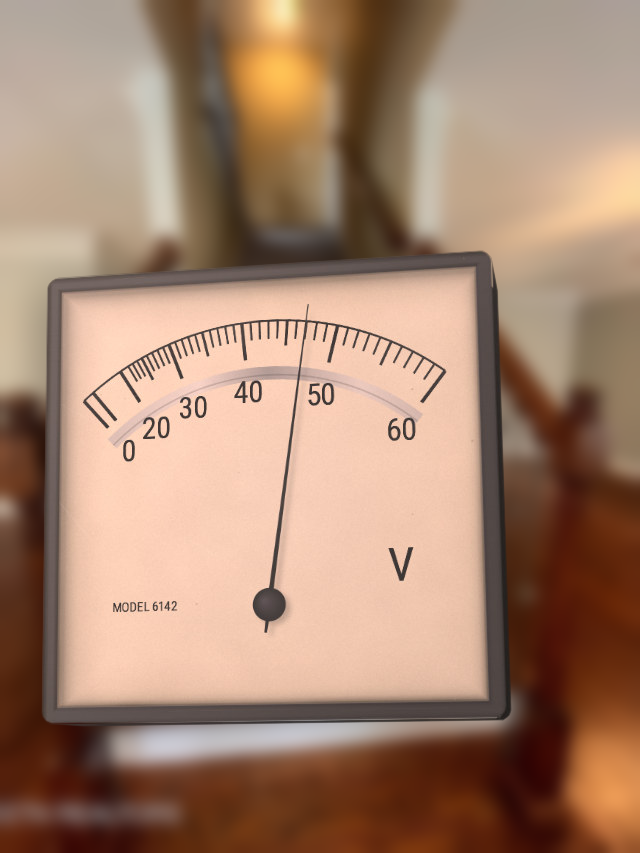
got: 47 V
